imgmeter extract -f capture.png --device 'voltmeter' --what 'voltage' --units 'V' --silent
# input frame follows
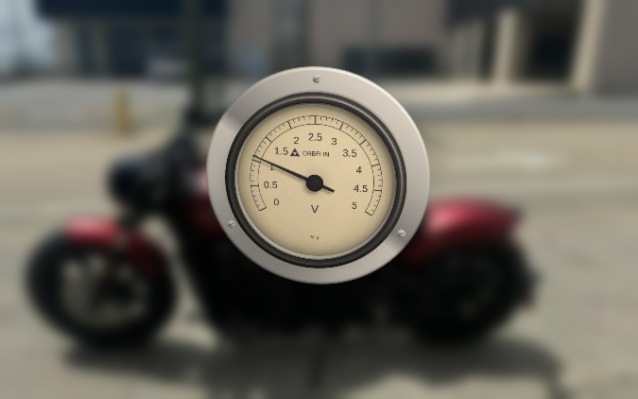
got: 1.1 V
